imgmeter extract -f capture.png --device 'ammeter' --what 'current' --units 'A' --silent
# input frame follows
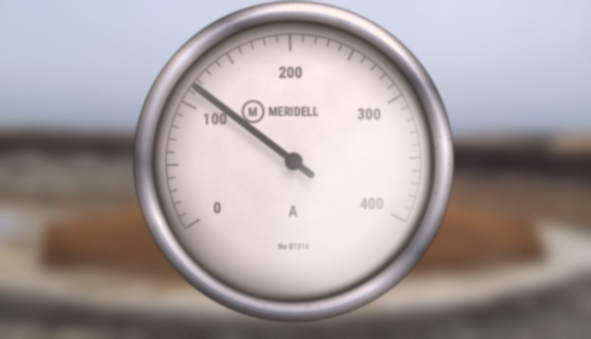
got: 115 A
